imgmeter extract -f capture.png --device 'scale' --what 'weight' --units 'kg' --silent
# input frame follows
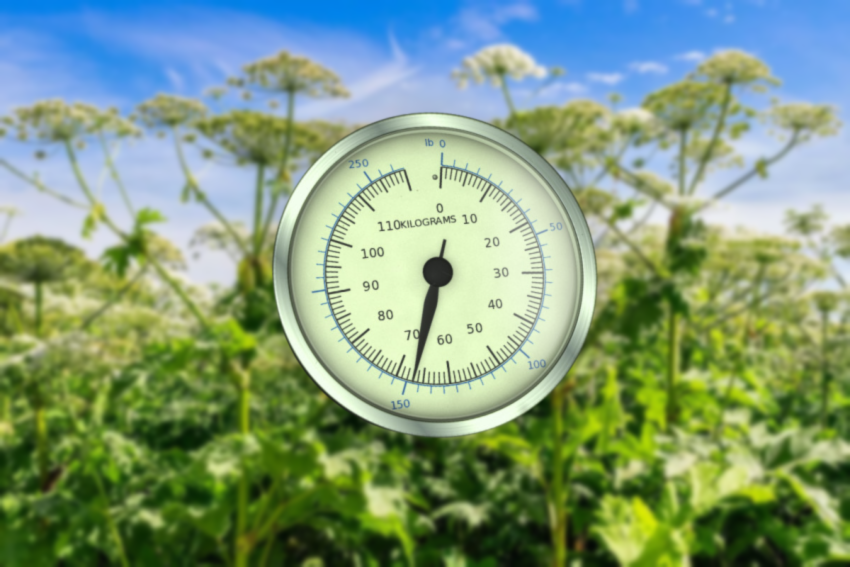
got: 67 kg
